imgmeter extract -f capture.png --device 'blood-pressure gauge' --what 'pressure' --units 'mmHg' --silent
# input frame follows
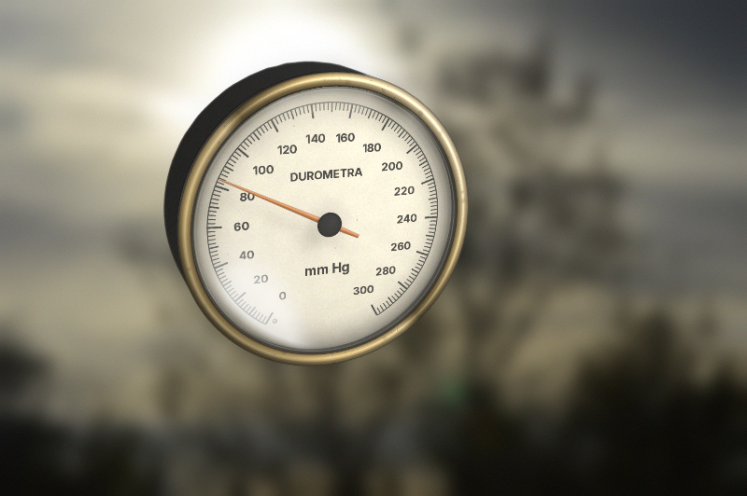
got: 84 mmHg
